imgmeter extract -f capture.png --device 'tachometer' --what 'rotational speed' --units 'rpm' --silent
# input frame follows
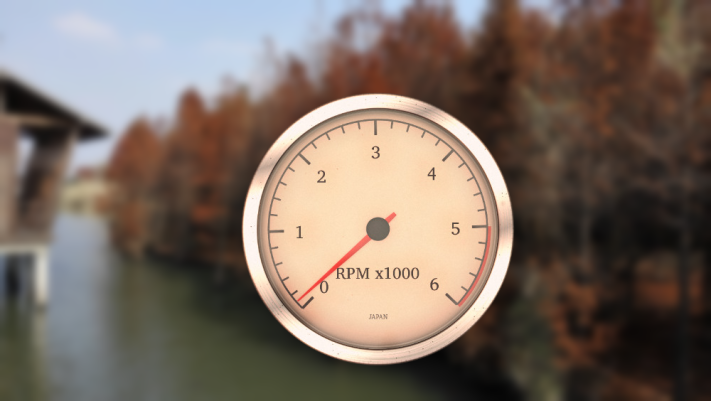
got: 100 rpm
